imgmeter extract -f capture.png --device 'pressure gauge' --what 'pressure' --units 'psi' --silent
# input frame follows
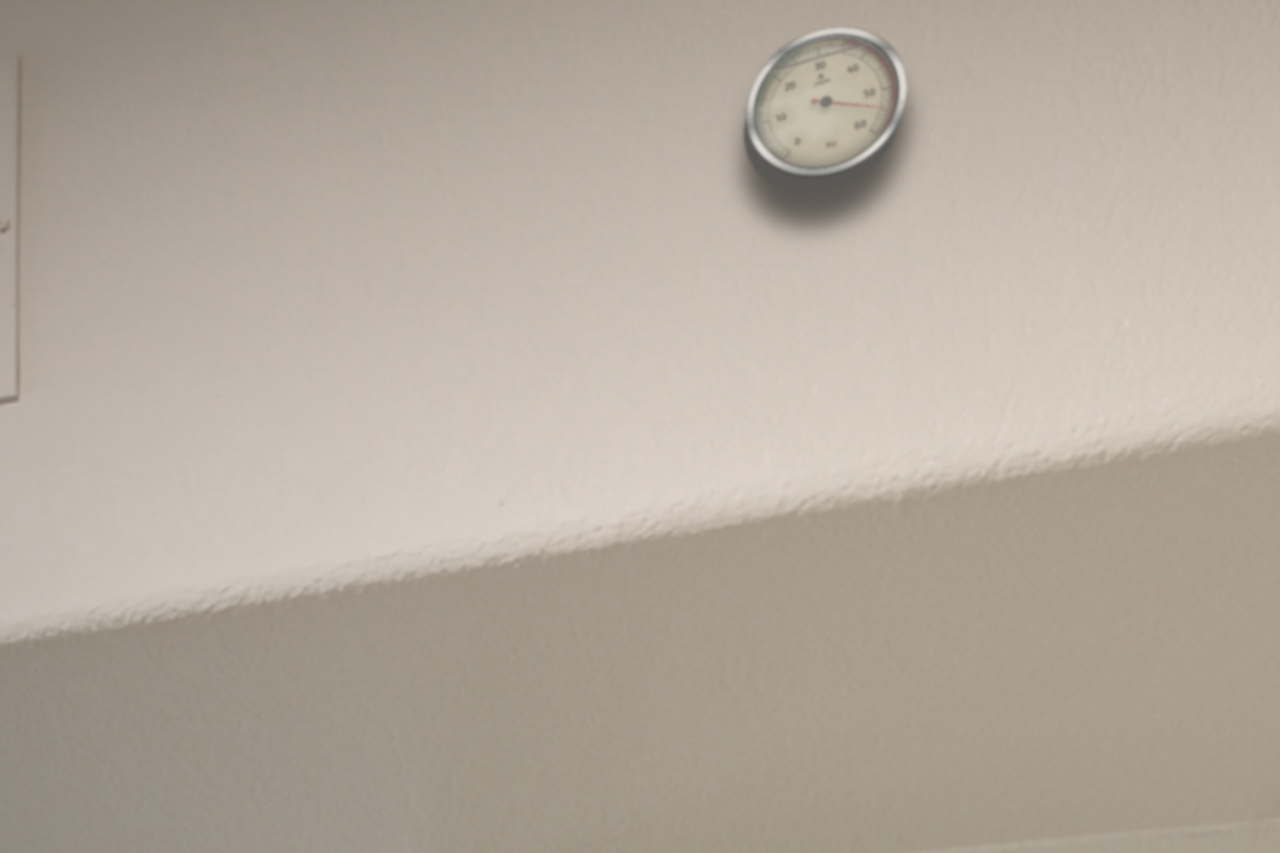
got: 55 psi
